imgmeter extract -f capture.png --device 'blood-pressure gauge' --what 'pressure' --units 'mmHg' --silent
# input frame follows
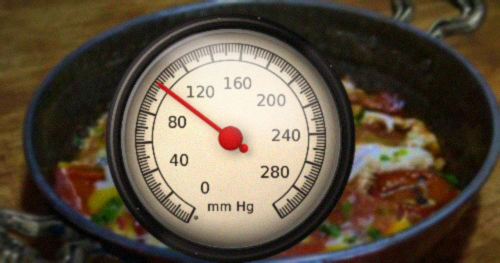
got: 100 mmHg
